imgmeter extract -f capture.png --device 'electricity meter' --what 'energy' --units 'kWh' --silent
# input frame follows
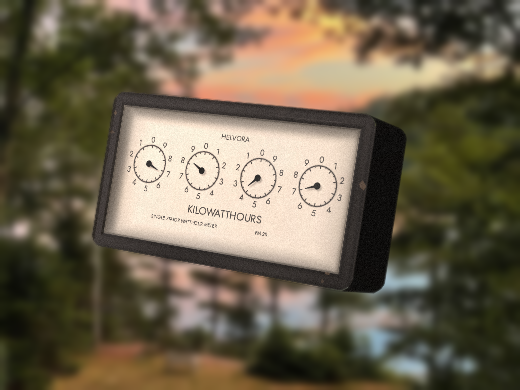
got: 6837 kWh
